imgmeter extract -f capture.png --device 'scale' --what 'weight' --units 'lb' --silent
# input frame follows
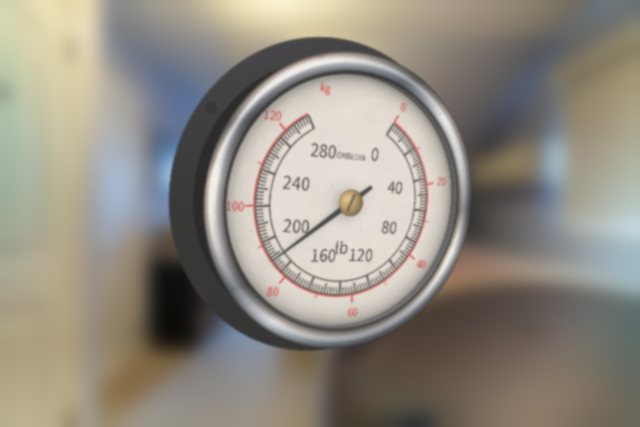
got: 190 lb
